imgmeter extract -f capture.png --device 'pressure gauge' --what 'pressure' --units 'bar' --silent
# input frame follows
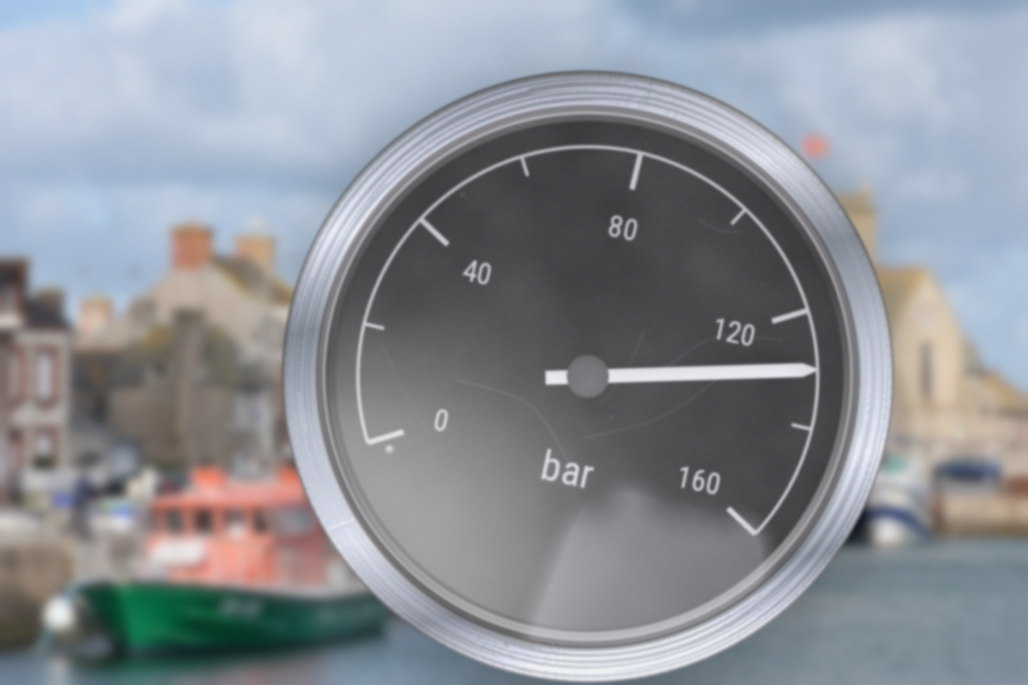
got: 130 bar
